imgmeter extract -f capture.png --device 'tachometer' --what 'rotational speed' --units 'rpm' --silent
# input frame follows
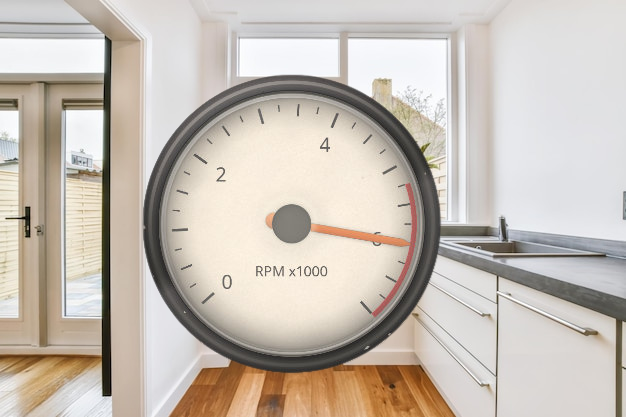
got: 6000 rpm
